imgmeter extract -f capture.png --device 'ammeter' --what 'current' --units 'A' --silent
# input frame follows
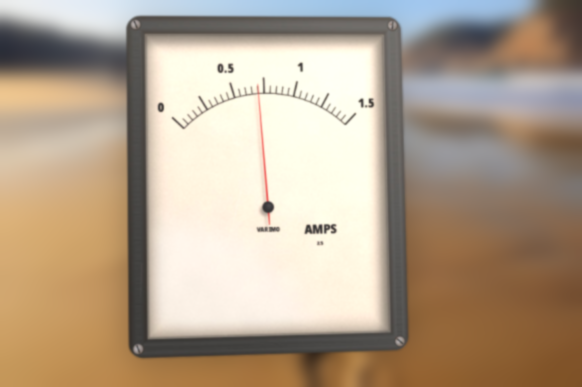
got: 0.7 A
